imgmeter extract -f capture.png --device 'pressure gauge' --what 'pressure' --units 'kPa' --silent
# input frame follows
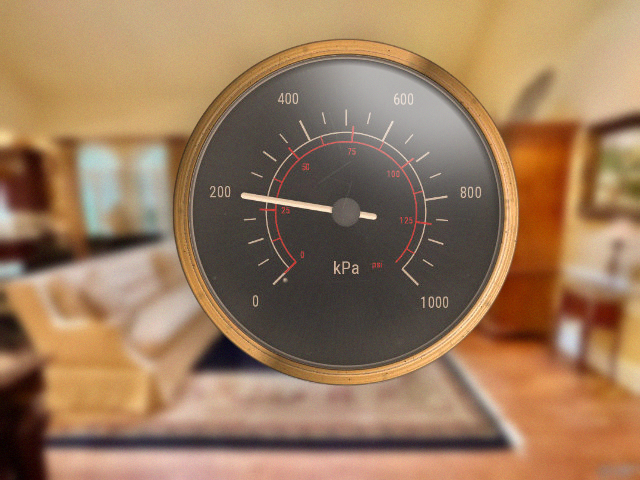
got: 200 kPa
